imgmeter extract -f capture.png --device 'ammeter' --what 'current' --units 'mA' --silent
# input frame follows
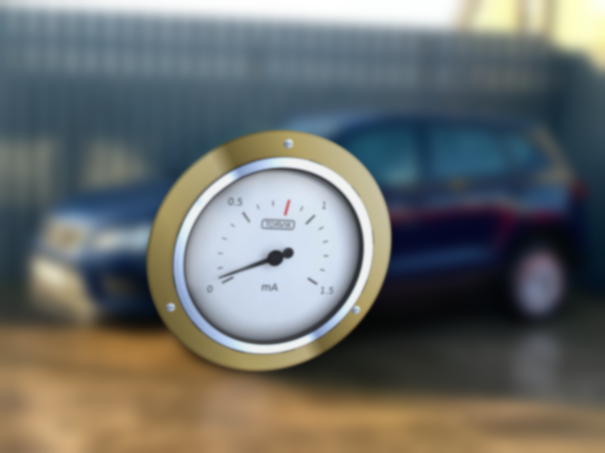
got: 0.05 mA
